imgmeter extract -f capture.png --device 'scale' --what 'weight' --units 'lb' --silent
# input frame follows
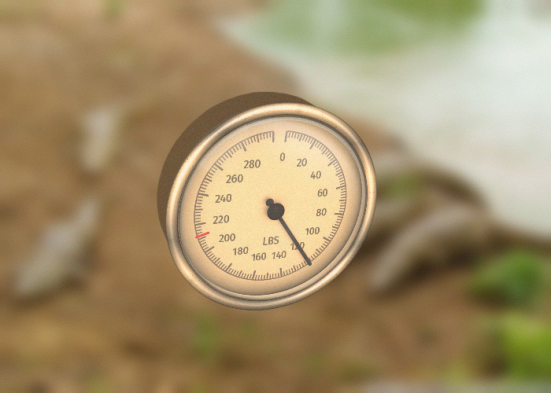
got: 120 lb
